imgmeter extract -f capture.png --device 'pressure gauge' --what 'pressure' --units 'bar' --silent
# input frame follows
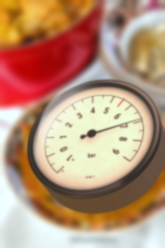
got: 7 bar
